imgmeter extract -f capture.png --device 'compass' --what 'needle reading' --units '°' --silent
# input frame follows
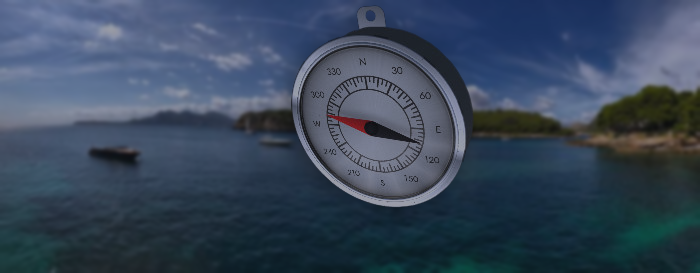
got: 285 °
